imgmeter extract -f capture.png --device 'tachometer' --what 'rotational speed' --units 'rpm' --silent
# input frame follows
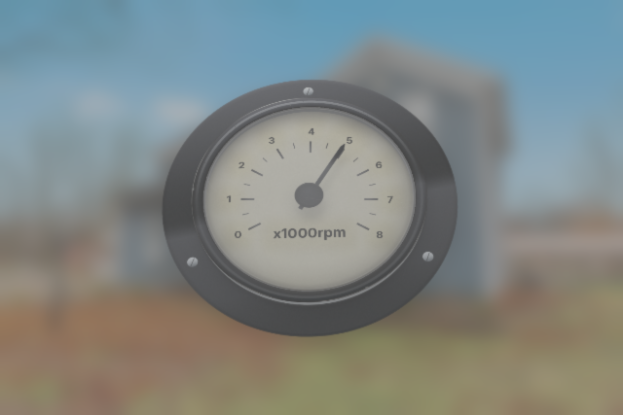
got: 5000 rpm
